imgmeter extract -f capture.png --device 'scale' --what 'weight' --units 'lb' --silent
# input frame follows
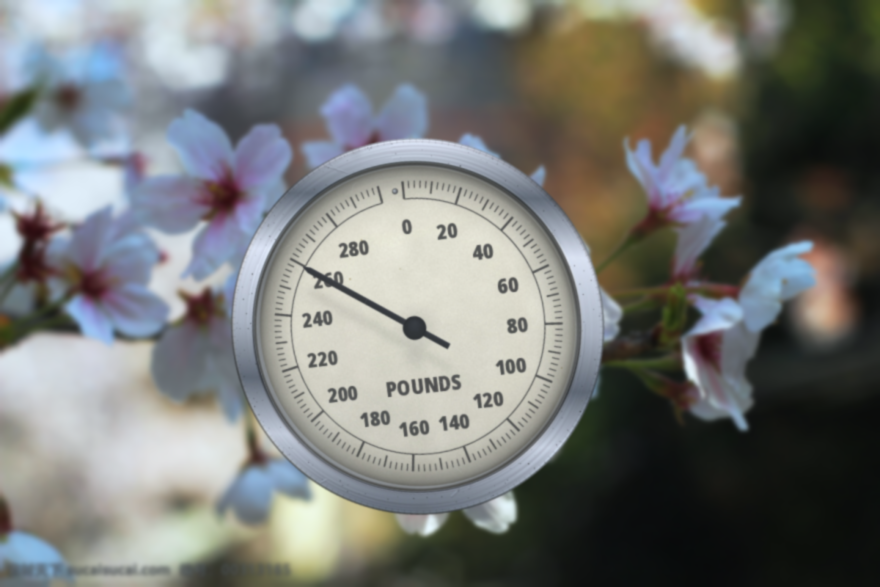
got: 260 lb
